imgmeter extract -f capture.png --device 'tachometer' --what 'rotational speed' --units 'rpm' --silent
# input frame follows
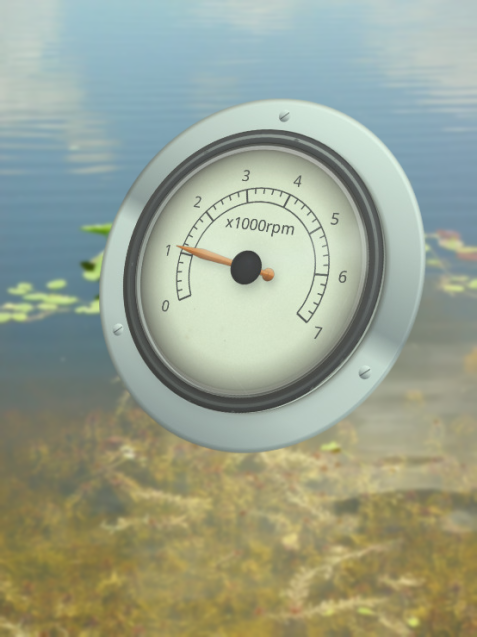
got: 1100 rpm
